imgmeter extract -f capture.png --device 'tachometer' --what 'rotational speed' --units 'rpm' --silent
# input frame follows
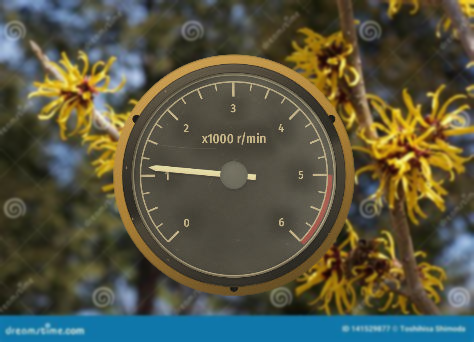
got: 1125 rpm
